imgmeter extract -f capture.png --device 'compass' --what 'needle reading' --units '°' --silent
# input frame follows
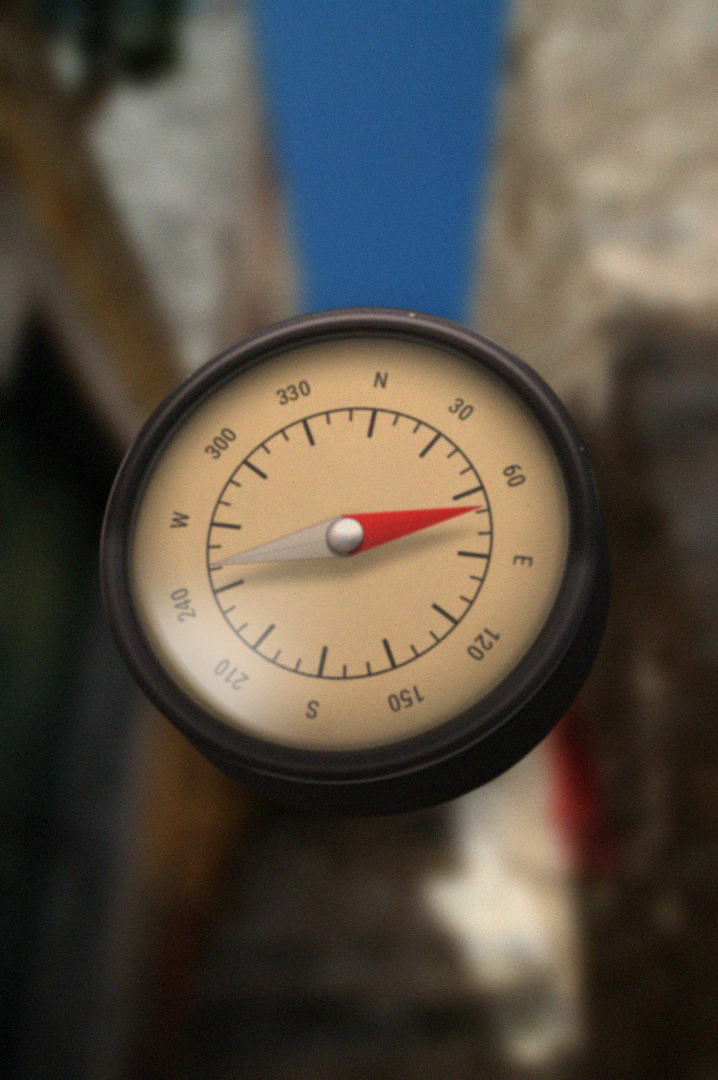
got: 70 °
